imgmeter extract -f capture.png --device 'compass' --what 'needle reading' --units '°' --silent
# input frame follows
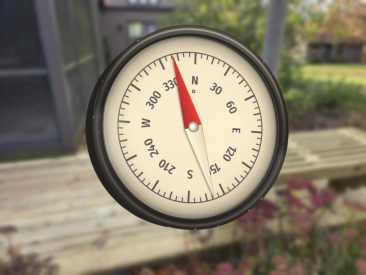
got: 340 °
